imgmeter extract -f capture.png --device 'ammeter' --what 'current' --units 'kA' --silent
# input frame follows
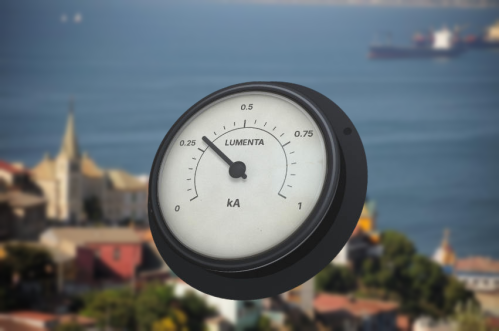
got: 0.3 kA
